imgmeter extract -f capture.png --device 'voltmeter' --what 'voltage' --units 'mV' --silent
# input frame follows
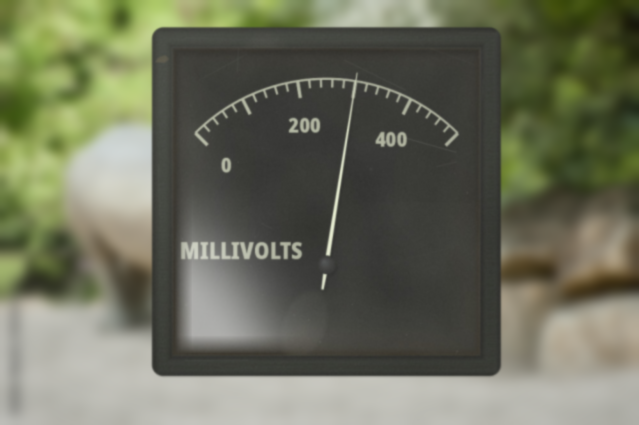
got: 300 mV
